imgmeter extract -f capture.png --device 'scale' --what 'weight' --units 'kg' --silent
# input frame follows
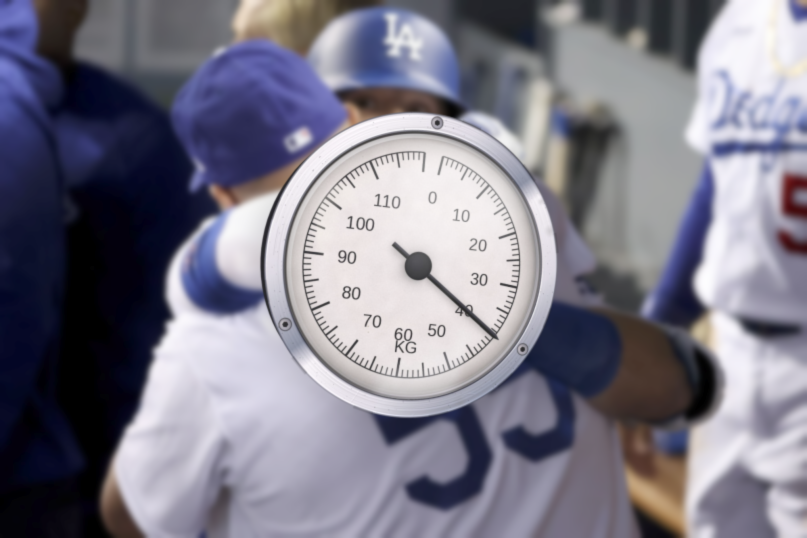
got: 40 kg
